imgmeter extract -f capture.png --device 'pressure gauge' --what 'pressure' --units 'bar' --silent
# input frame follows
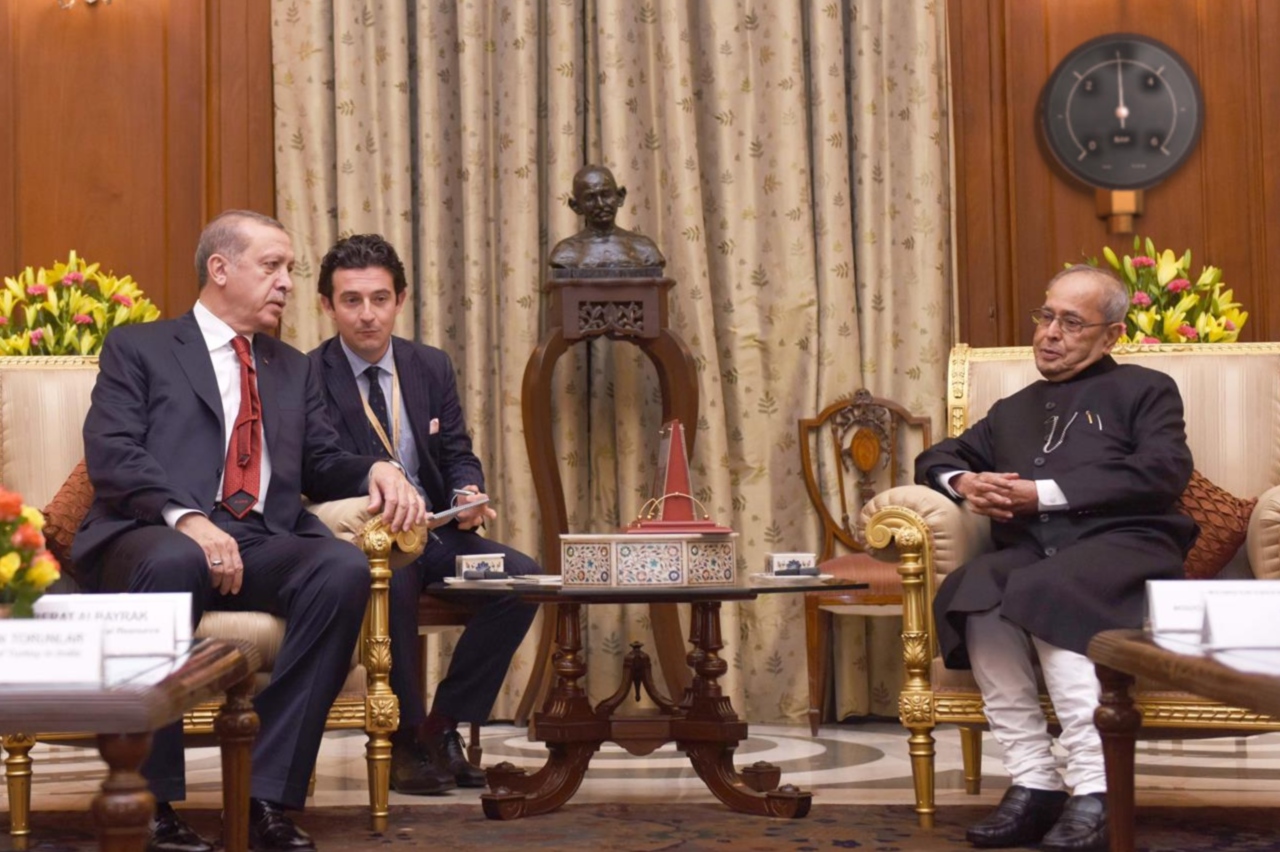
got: 3 bar
